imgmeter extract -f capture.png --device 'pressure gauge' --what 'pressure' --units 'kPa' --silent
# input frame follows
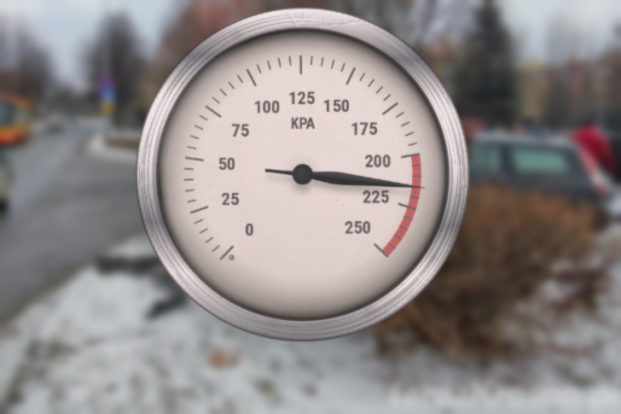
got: 215 kPa
